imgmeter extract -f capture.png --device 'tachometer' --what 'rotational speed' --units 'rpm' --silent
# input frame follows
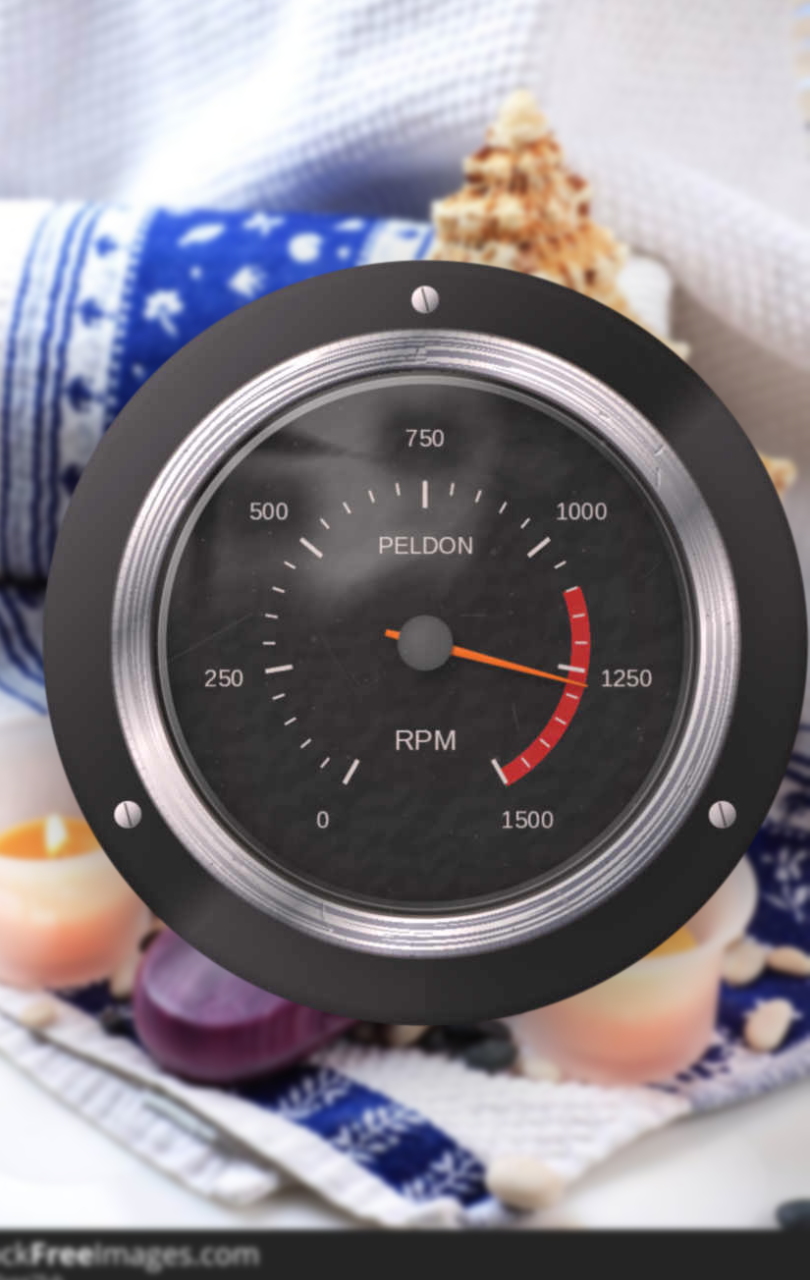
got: 1275 rpm
